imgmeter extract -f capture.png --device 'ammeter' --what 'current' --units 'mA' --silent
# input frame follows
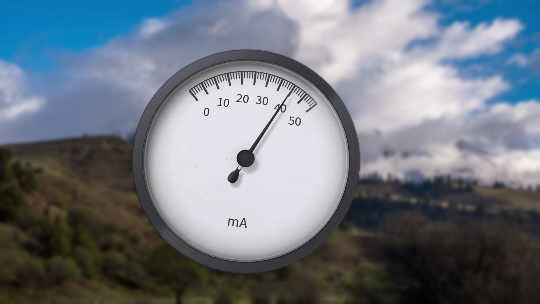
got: 40 mA
